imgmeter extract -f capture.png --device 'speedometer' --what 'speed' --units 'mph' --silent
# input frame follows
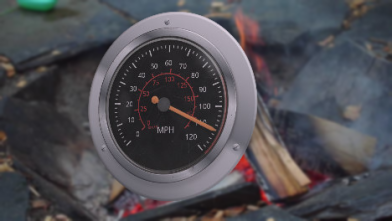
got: 110 mph
